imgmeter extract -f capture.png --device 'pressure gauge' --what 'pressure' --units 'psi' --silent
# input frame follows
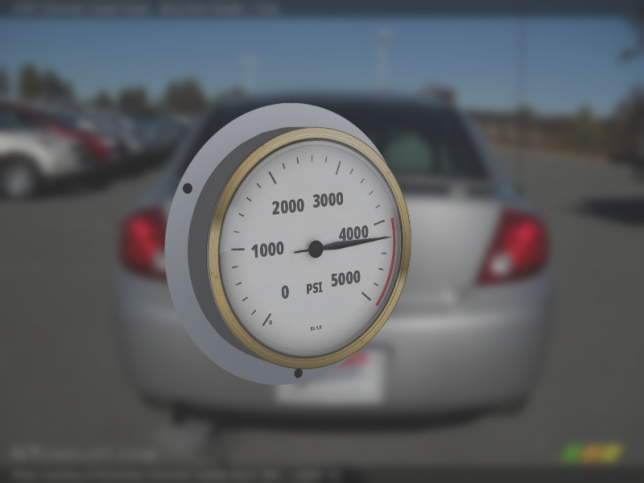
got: 4200 psi
